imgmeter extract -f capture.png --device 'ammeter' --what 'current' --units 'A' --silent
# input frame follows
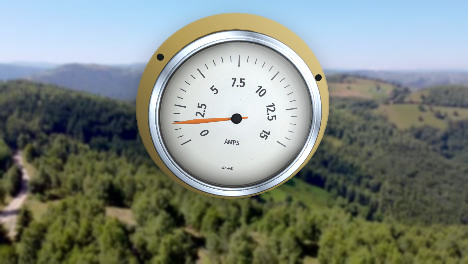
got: 1.5 A
